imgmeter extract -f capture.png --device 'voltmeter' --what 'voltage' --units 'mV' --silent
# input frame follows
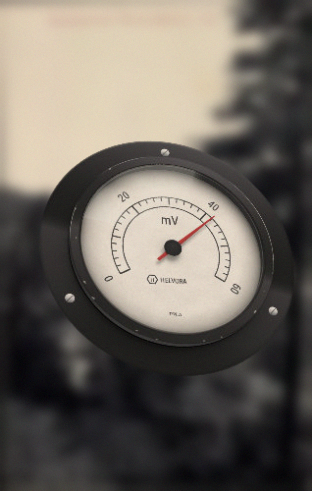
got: 42 mV
